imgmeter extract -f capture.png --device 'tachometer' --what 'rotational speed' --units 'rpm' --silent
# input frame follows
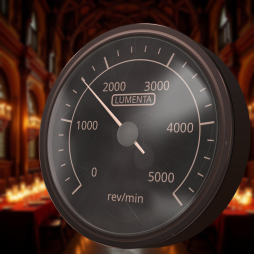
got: 1600 rpm
